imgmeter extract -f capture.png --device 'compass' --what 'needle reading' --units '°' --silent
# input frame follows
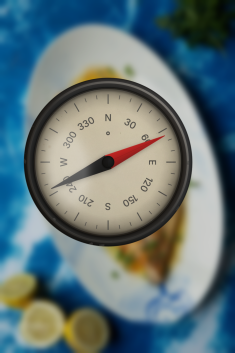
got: 65 °
